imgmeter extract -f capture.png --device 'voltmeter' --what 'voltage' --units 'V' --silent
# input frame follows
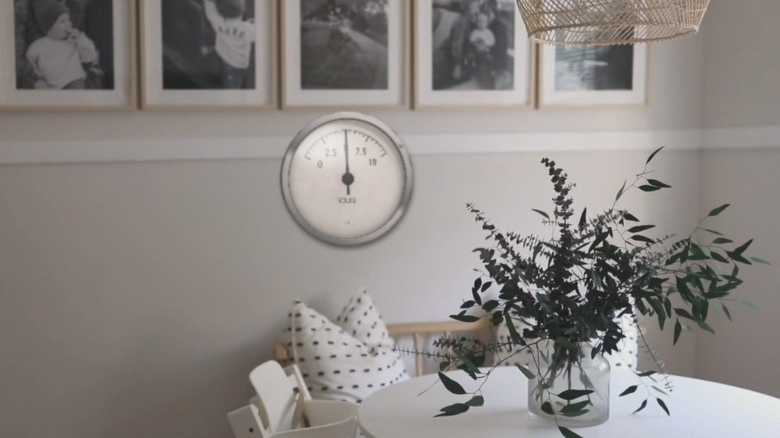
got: 5 V
